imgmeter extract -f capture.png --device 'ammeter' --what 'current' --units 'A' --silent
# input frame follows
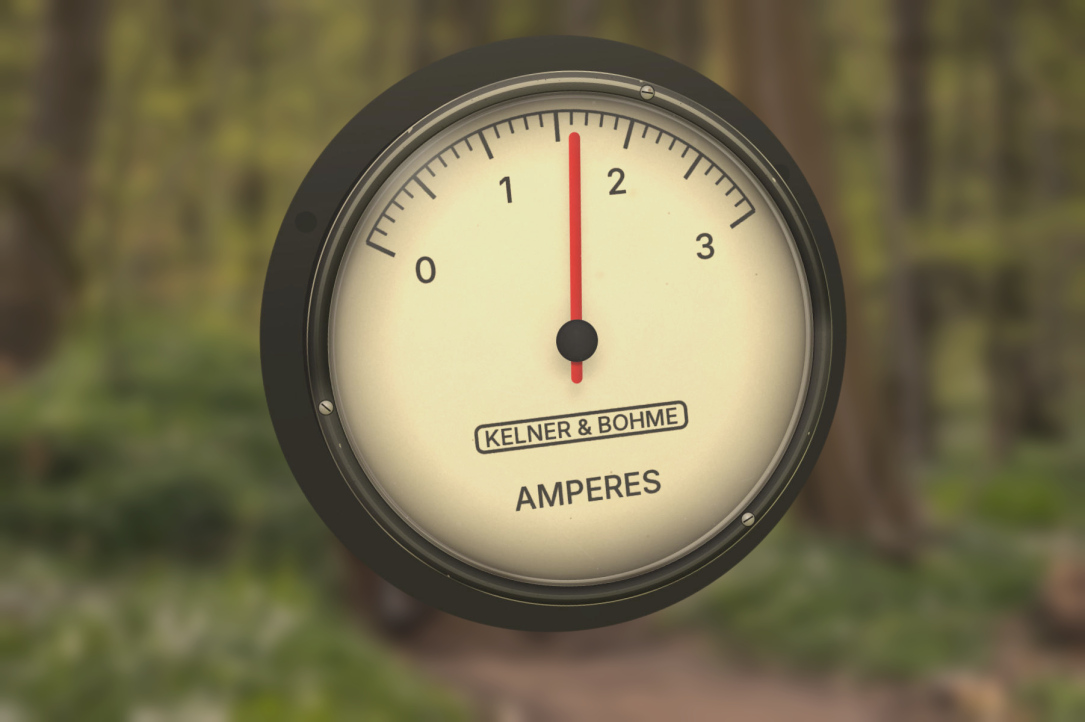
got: 1.6 A
